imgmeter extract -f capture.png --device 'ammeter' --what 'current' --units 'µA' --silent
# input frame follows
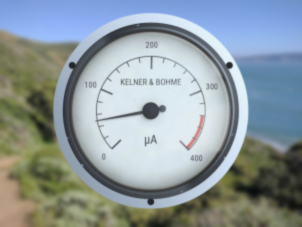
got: 50 µA
